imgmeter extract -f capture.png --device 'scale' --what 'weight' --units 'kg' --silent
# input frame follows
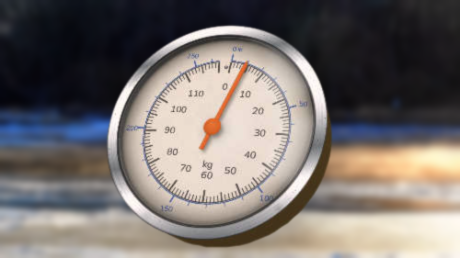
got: 5 kg
